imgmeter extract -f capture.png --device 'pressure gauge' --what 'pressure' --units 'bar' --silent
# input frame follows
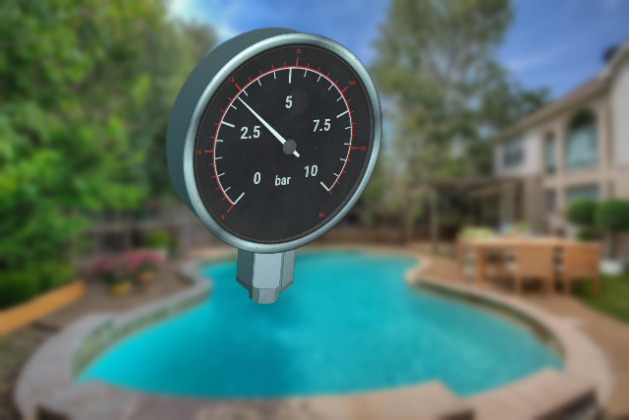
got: 3.25 bar
